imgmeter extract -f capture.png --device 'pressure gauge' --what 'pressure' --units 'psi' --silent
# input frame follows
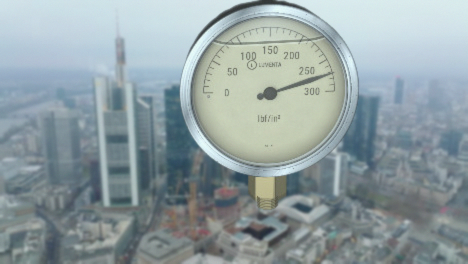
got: 270 psi
